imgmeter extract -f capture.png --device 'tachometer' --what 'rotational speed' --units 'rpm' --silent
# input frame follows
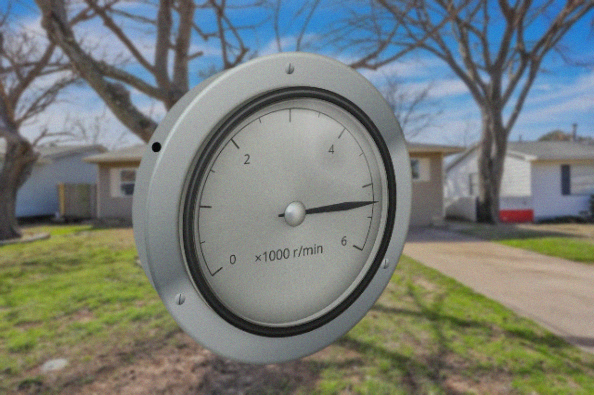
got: 5250 rpm
